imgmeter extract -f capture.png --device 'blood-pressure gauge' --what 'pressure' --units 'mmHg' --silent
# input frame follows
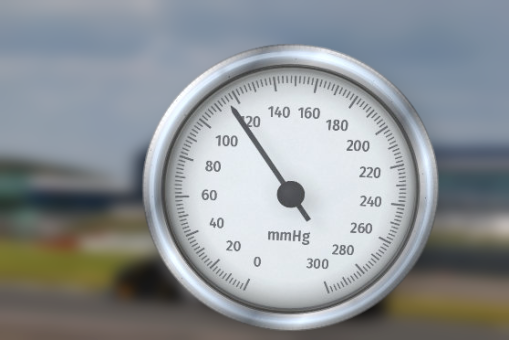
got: 116 mmHg
